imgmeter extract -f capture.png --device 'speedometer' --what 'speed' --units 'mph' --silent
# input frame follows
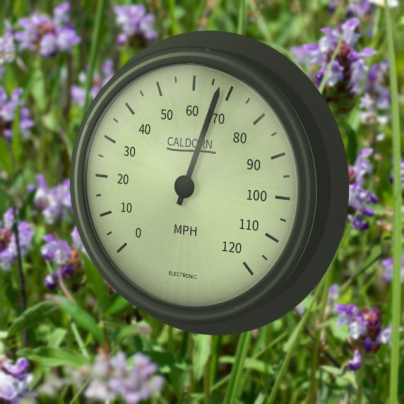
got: 67.5 mph
